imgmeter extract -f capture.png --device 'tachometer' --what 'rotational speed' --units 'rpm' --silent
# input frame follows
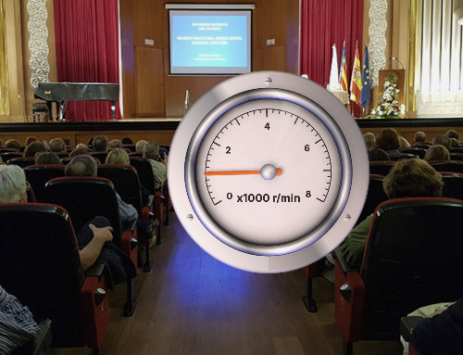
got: 1000 rpm
